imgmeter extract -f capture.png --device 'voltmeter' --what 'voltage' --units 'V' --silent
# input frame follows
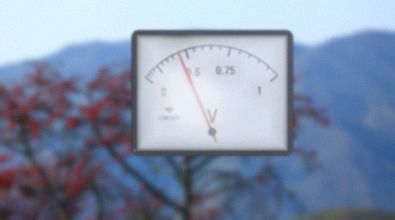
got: 0.45 V
